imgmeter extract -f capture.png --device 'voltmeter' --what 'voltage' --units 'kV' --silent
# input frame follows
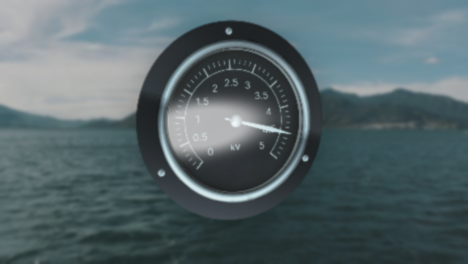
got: 4.5 kV
